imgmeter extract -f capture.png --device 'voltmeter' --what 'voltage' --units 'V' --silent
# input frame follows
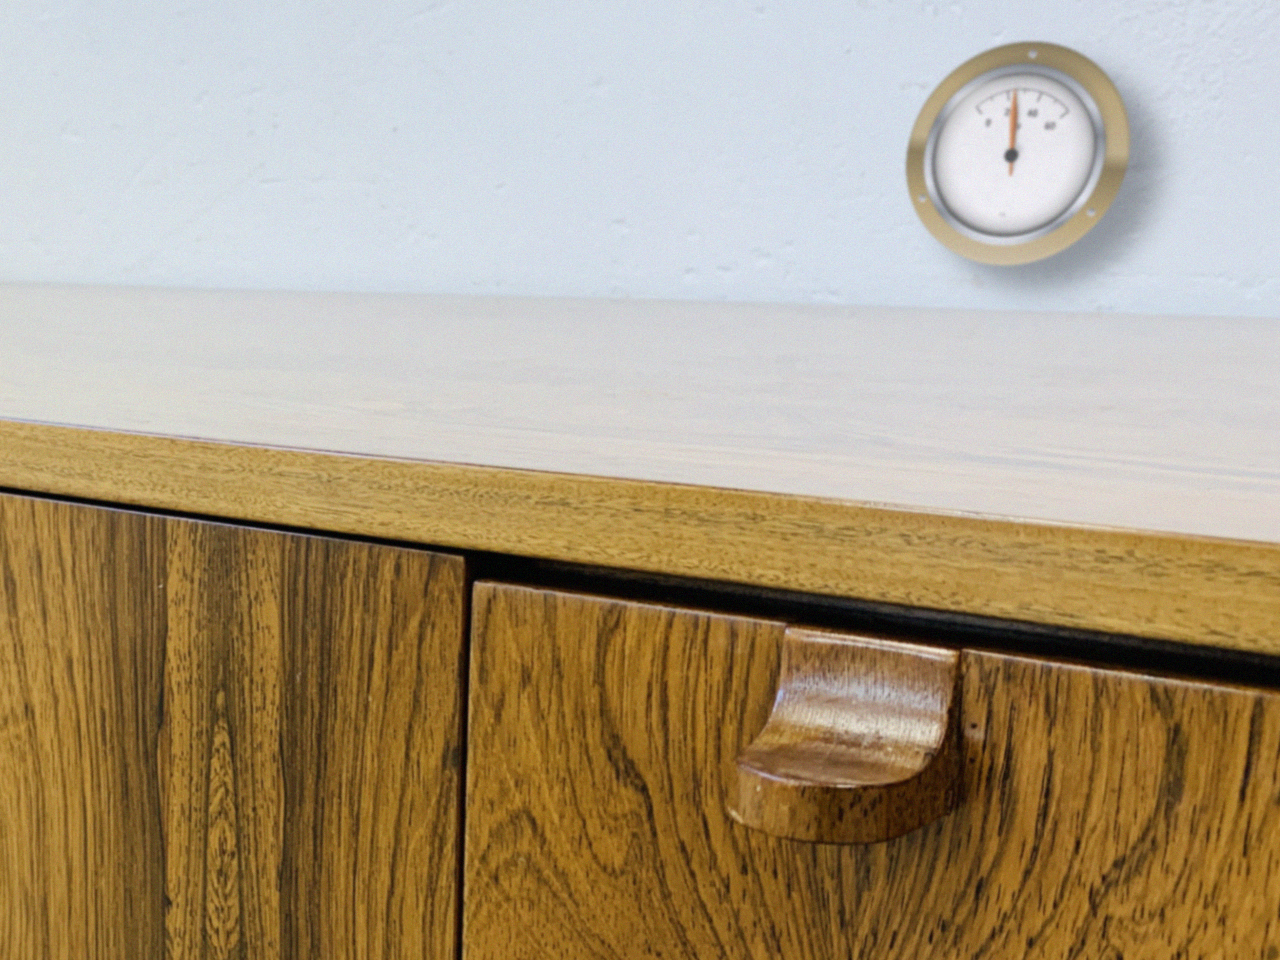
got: 25 V
